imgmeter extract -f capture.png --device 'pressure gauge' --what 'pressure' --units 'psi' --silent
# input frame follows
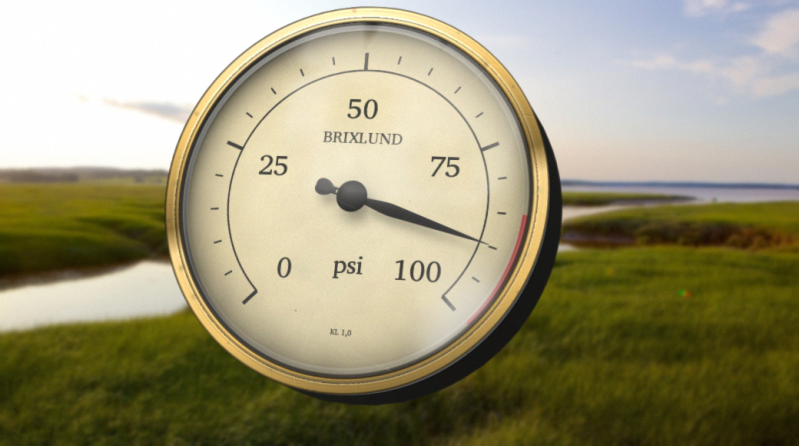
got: 90 psi
